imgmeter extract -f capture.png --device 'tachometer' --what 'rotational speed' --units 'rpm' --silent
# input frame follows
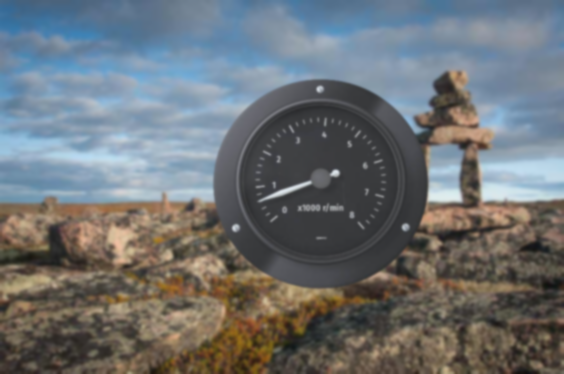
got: 600 rpm
